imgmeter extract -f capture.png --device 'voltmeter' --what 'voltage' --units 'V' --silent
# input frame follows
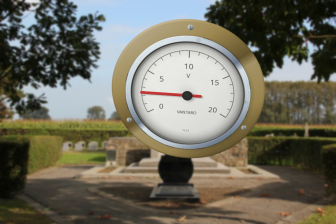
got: 2.5 V
